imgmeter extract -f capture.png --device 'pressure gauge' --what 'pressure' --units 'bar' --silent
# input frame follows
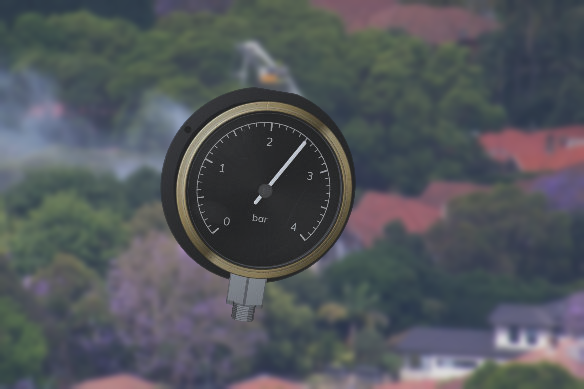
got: 2.5 bar
